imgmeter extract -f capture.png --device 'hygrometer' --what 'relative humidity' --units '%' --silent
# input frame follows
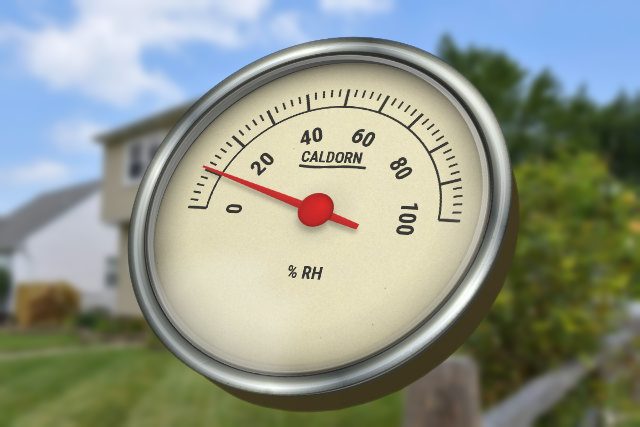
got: 10 %
